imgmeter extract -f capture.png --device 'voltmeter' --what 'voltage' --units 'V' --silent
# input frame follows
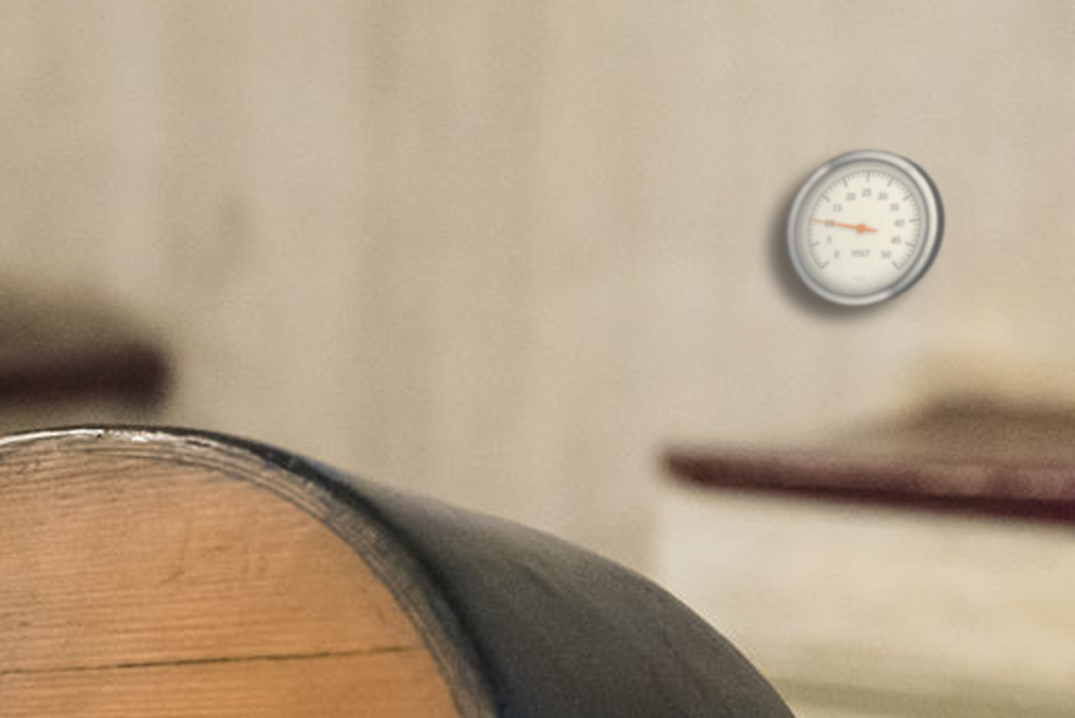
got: 10 V
